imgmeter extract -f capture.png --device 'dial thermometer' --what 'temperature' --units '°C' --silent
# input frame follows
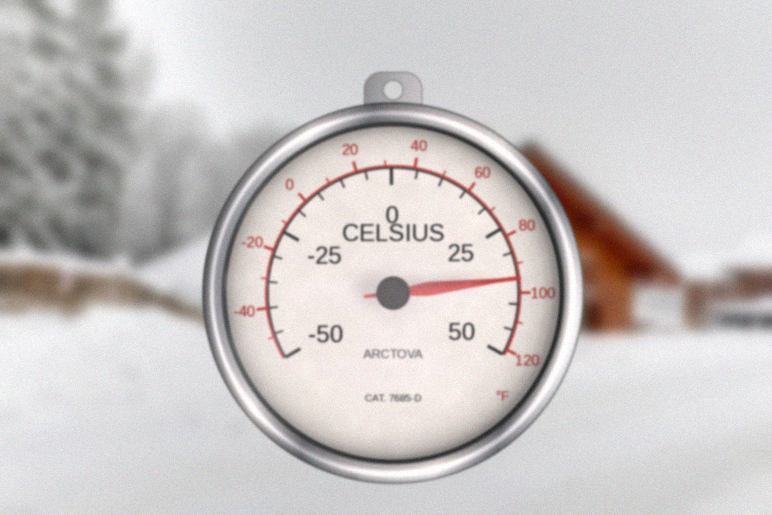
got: 35 °C
